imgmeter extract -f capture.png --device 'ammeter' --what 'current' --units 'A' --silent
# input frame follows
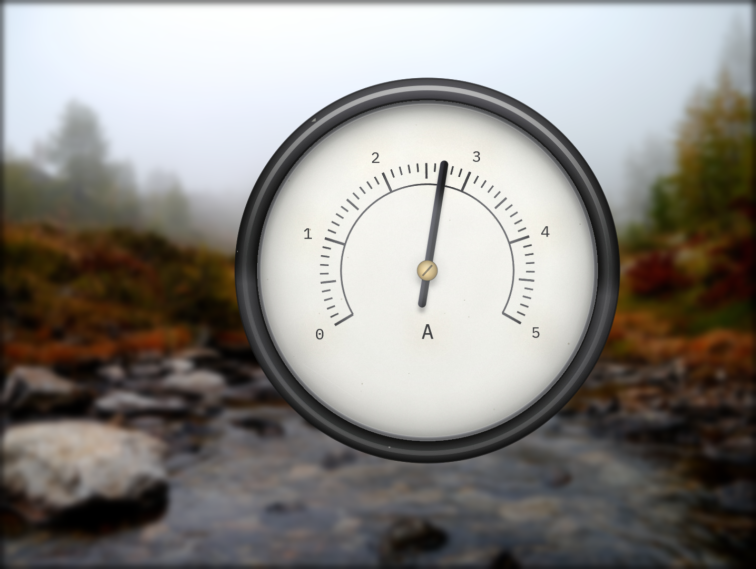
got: 2.7 A
